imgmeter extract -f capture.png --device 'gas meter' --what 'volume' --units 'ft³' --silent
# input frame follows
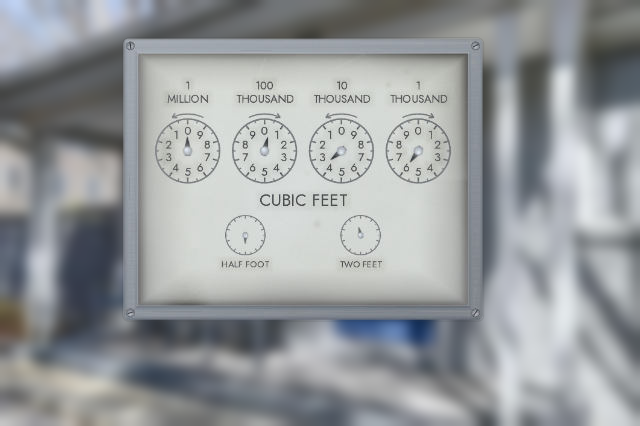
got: 3600 ft³
